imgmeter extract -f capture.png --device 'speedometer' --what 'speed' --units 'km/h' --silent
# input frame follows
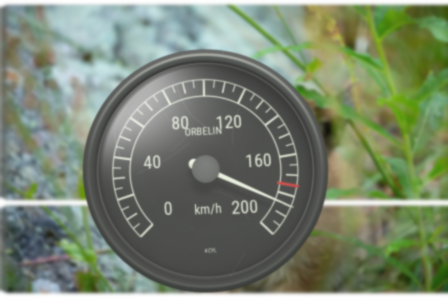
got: 185 km/h
